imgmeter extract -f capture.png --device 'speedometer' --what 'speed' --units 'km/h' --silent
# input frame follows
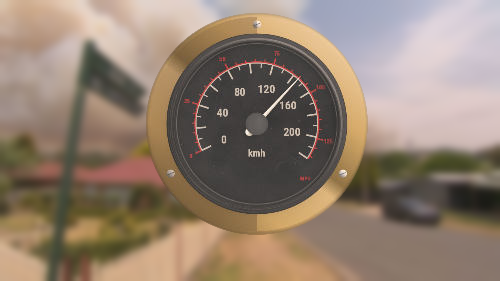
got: 145 km/h
